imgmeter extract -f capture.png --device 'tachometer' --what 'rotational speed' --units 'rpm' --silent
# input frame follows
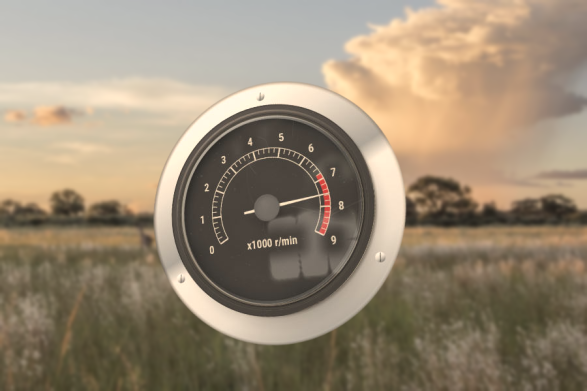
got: 7600 rpm
